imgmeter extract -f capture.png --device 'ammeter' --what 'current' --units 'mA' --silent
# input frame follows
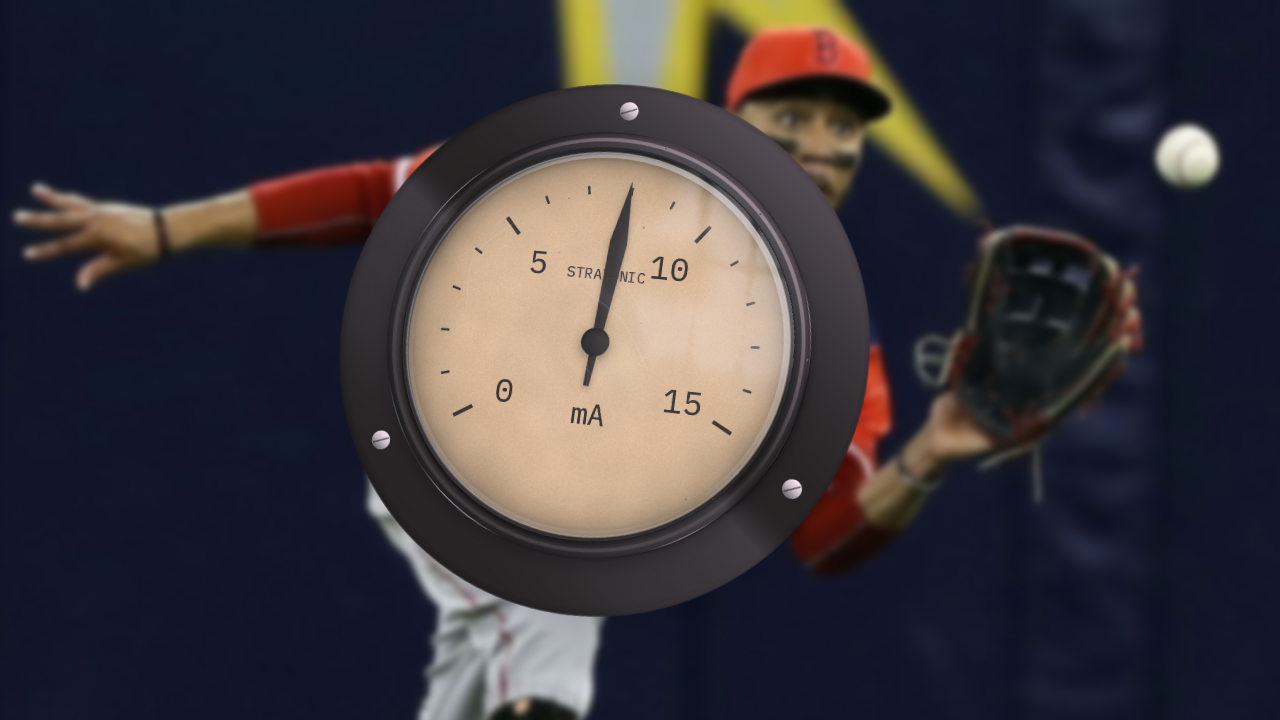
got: 8 mA
